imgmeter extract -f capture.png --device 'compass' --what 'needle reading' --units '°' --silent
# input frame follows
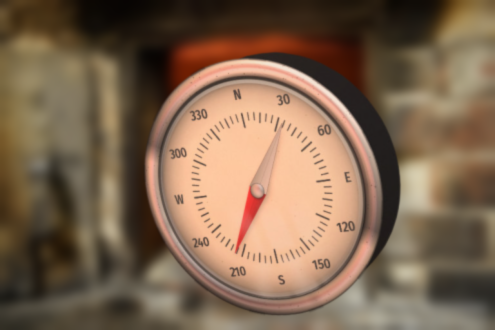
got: 215 °
